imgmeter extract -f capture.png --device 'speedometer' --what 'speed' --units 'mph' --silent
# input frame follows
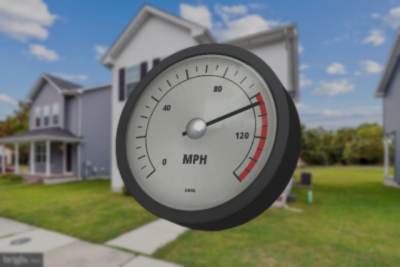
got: 105 mph
